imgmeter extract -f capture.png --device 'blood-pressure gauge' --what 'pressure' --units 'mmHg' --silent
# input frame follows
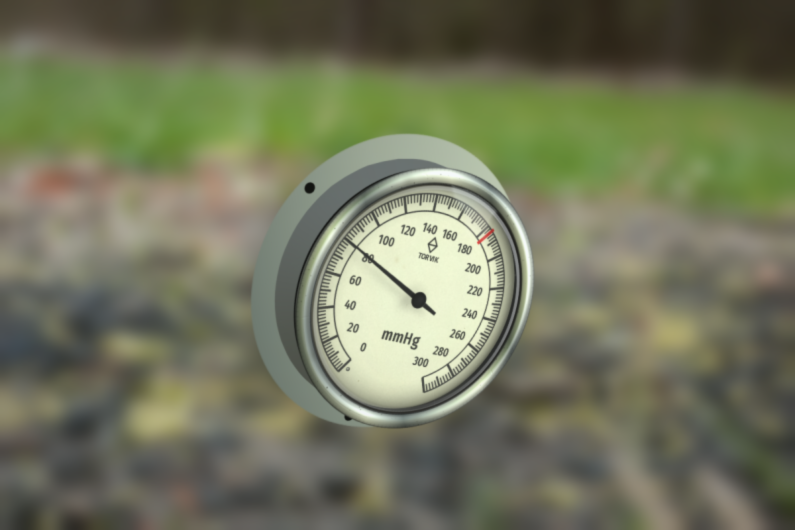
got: 80 mmHg
